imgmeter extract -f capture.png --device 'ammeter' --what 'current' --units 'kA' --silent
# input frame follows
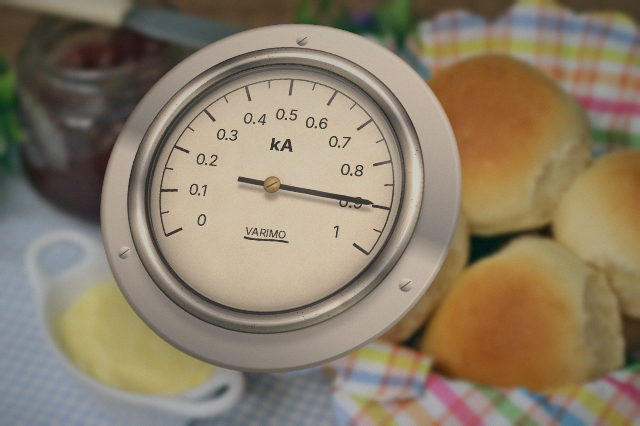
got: 0.9 kA
